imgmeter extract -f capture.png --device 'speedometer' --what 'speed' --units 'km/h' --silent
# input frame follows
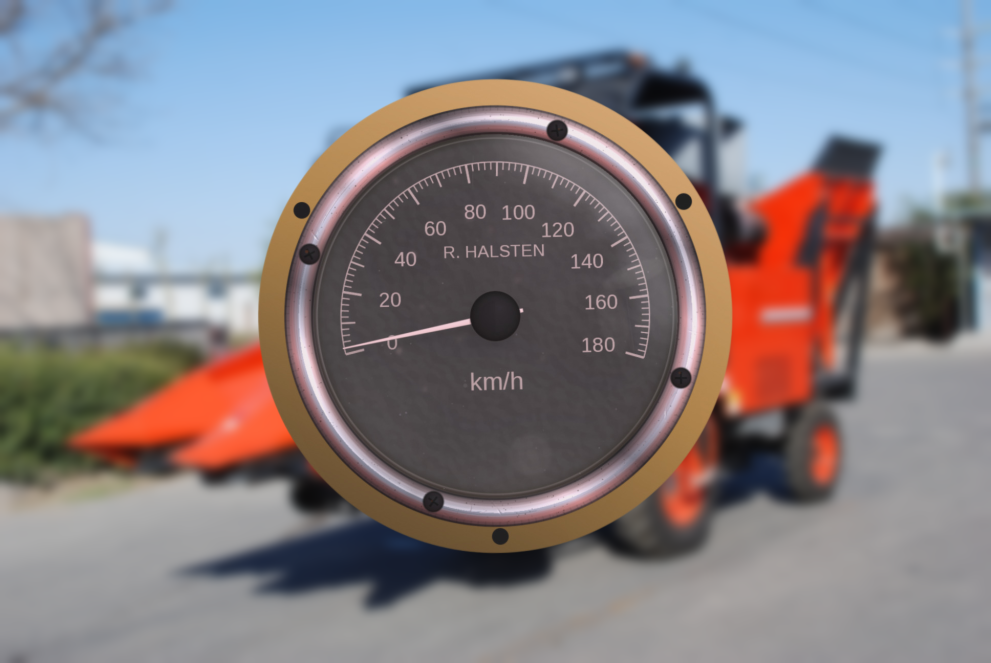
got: 2 km/h
